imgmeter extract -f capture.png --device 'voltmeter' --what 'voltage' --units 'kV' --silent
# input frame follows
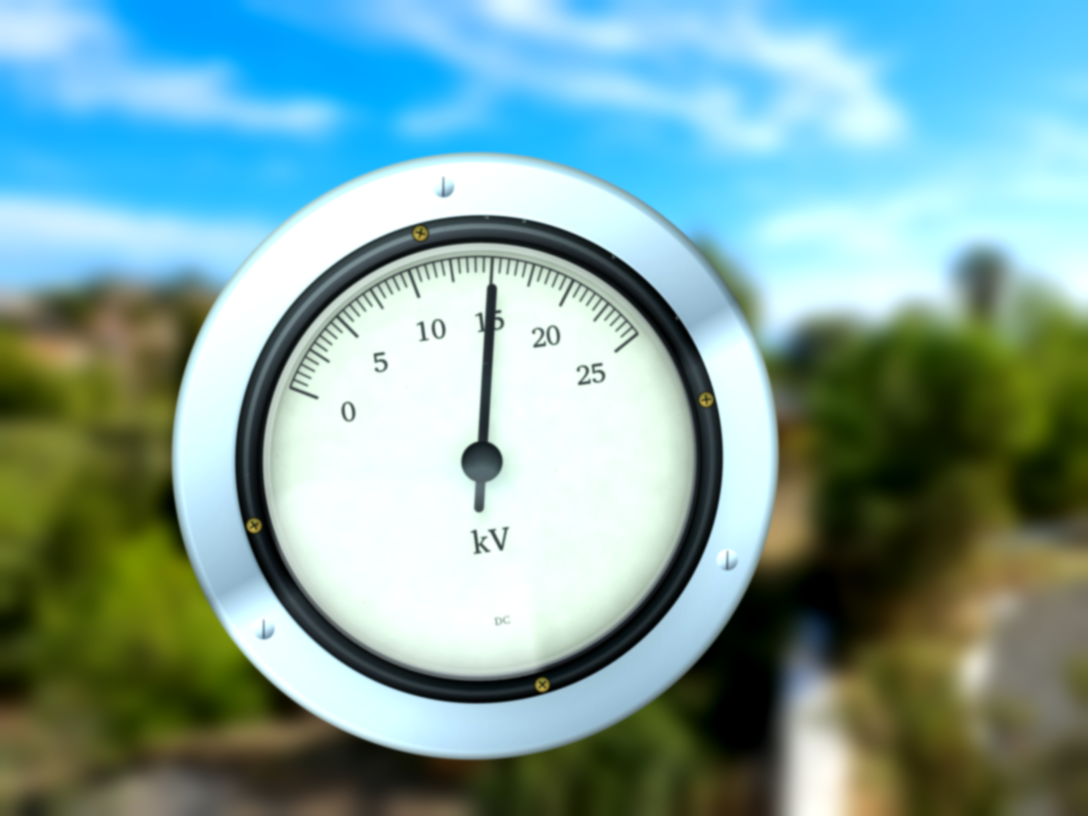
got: 15 kV
